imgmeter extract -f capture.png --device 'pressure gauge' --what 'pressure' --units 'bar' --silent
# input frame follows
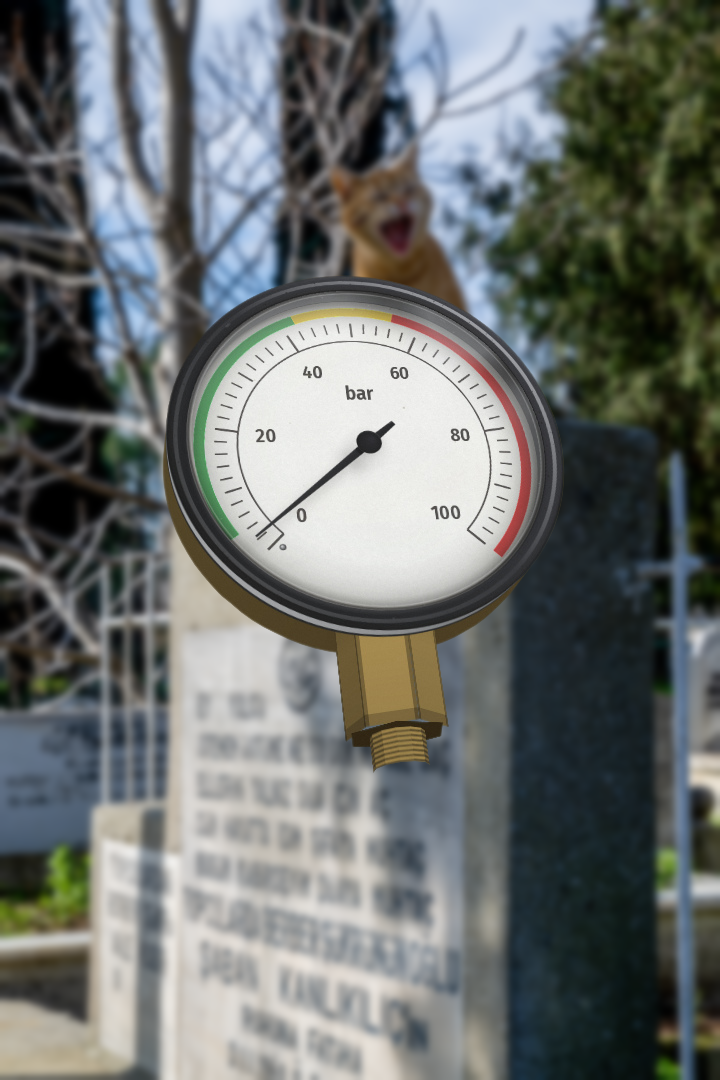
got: 2 bar
